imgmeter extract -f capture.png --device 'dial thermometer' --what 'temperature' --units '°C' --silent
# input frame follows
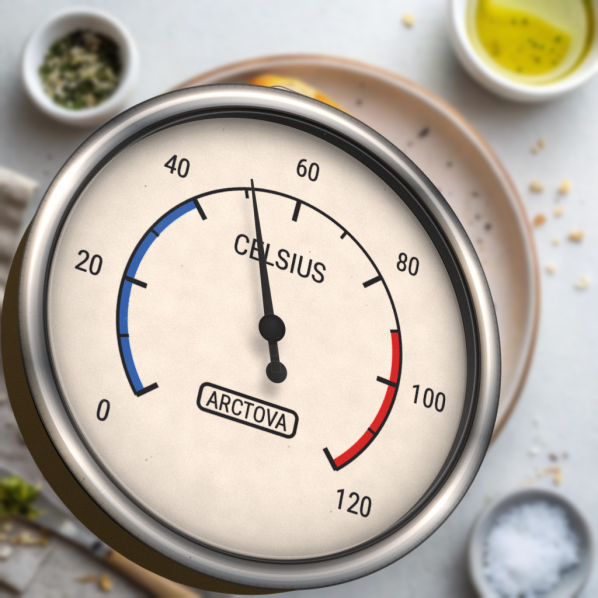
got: 50 °C
